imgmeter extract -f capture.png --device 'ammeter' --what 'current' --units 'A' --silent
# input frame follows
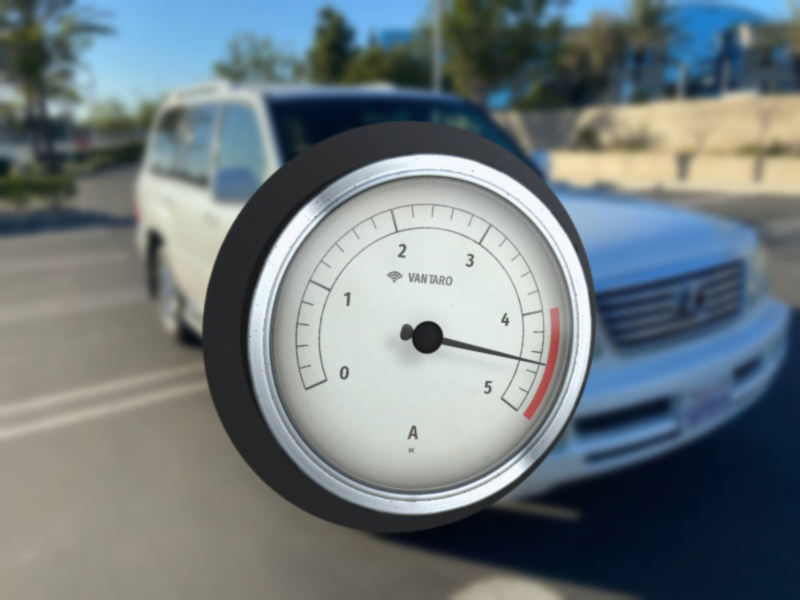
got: 4.5 A
